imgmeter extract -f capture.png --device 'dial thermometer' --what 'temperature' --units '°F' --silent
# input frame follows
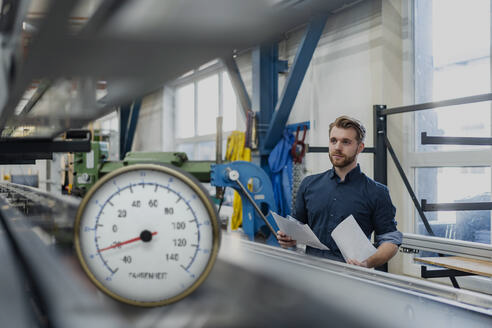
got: -20 °F
